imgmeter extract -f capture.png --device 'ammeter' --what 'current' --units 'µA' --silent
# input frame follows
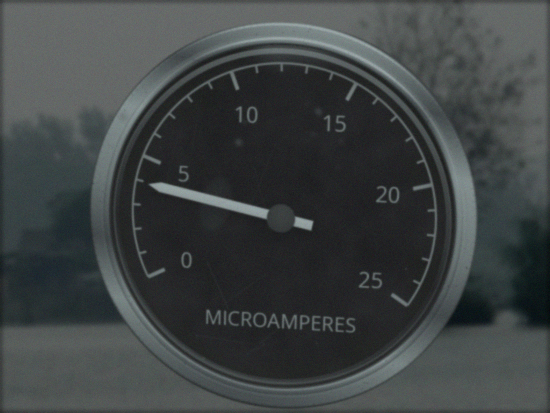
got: 4 µA
